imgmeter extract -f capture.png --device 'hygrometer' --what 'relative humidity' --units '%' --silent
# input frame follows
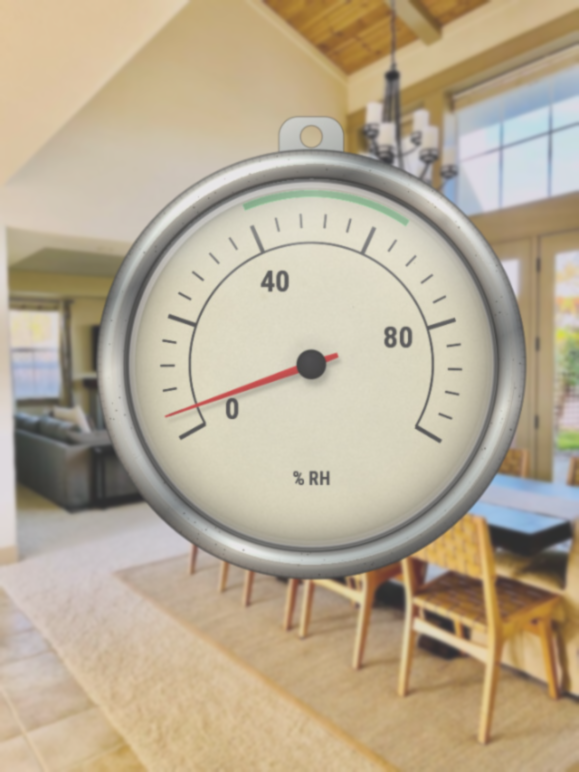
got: 4 %
